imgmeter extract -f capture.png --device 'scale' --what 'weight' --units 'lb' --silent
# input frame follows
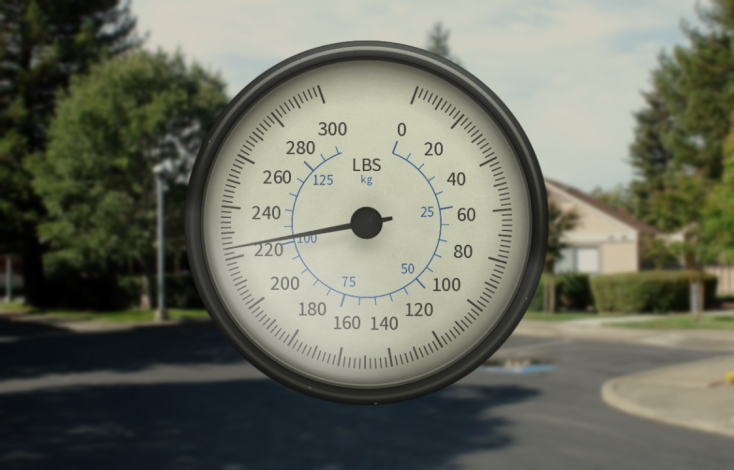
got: 224 lb
